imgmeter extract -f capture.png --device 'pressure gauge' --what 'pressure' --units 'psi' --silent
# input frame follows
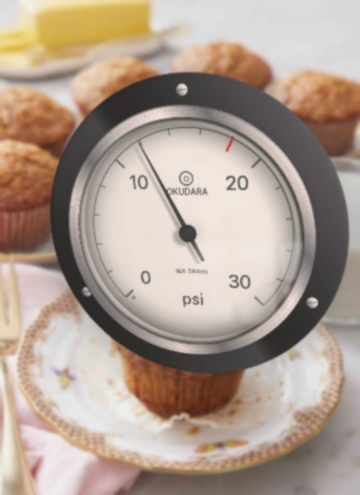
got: 12 psi
